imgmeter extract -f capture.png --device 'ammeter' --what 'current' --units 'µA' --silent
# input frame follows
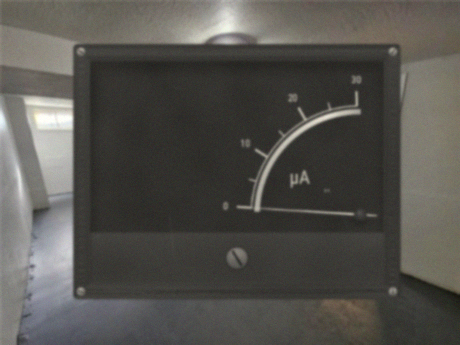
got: 0 µA
